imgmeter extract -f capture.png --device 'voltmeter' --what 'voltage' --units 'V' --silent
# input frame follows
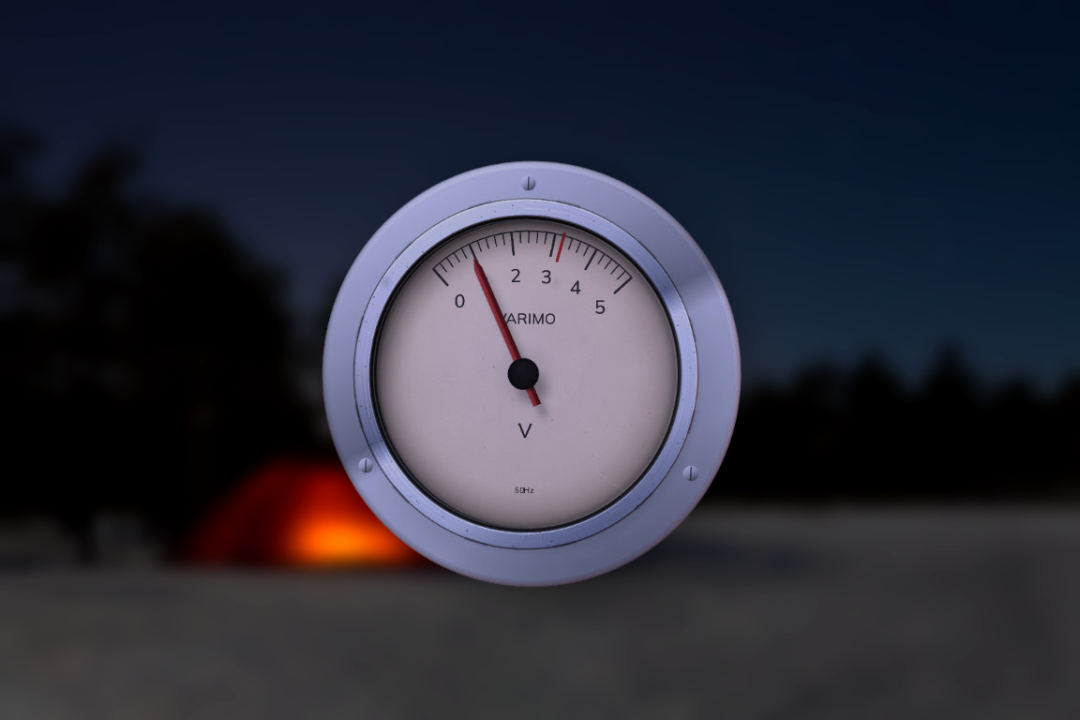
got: 1 V
